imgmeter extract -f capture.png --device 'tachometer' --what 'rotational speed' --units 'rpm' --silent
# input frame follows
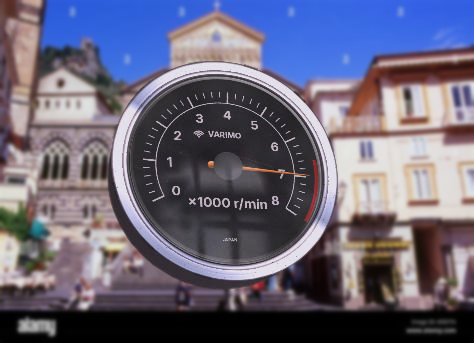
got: 7000 rpm
